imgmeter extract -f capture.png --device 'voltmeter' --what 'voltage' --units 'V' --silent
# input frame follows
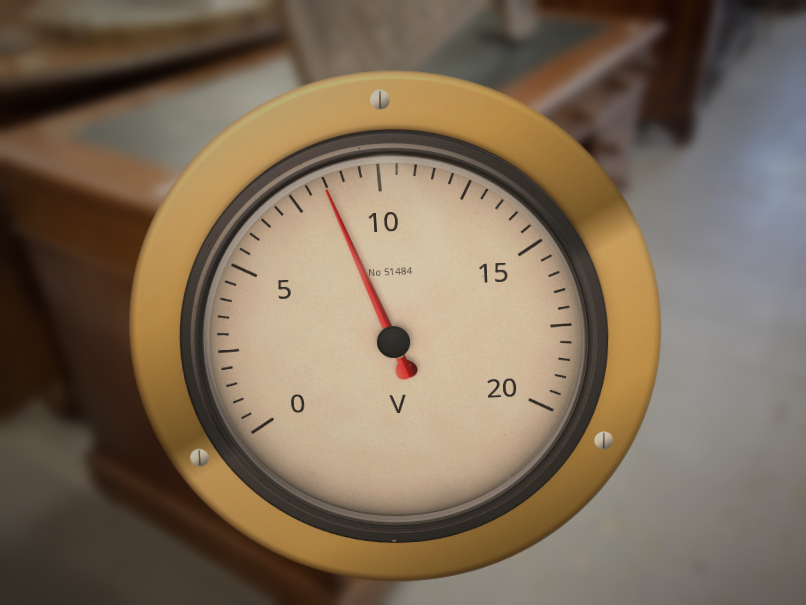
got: 8.5 V
